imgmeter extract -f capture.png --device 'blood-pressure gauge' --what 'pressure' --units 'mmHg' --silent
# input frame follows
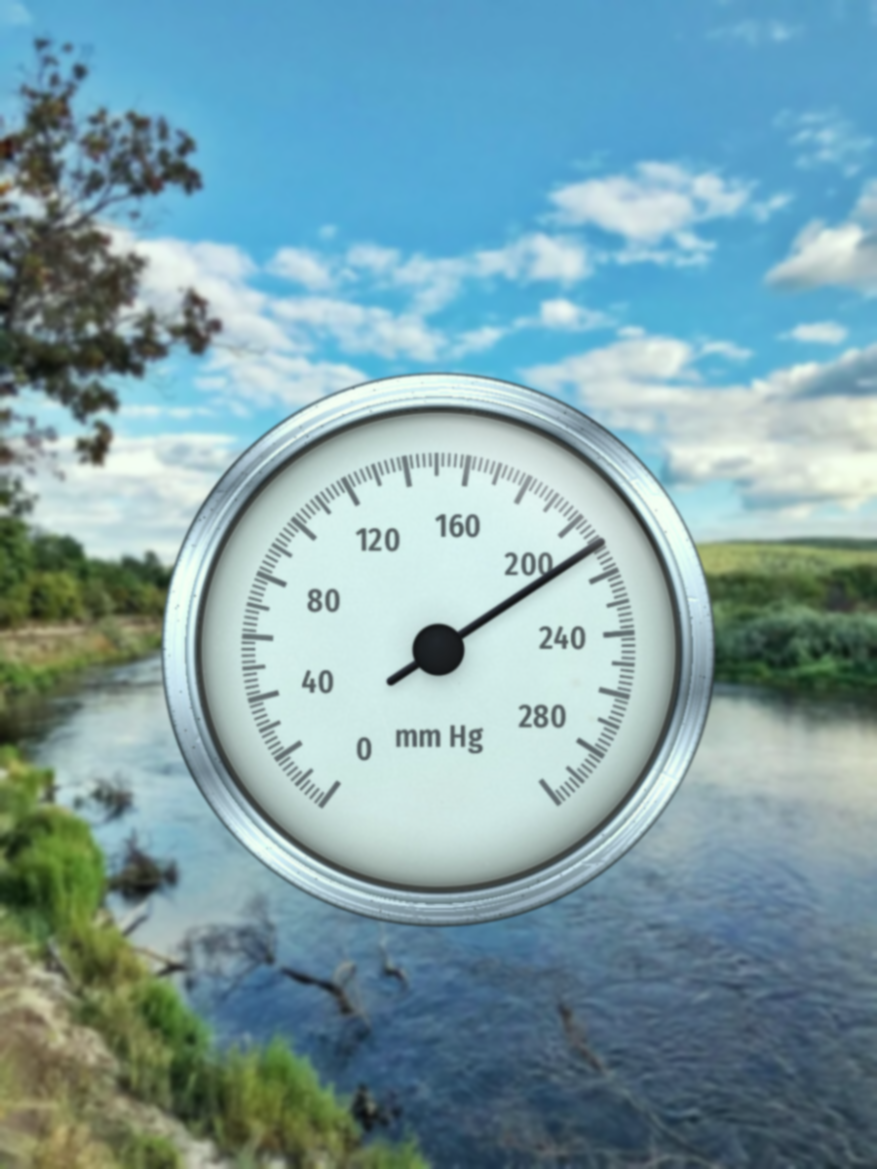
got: 210 mmHg
